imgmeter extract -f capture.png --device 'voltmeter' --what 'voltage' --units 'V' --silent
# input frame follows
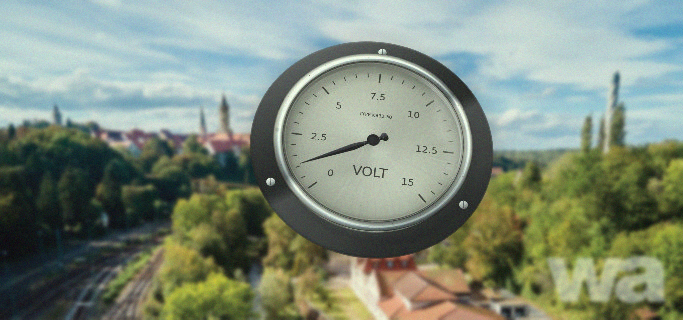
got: 1 V
